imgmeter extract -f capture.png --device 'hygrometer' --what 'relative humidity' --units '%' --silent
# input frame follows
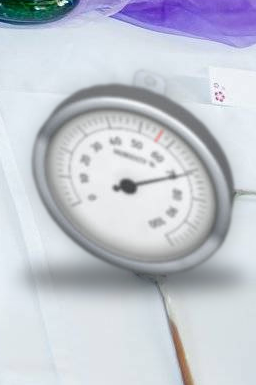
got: 70 %
